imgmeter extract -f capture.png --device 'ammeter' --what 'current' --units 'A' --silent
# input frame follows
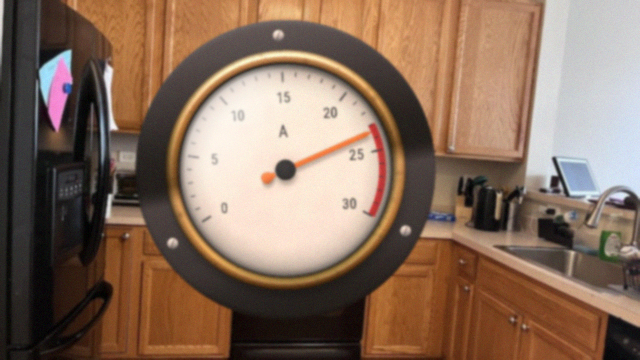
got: 23.5 A
